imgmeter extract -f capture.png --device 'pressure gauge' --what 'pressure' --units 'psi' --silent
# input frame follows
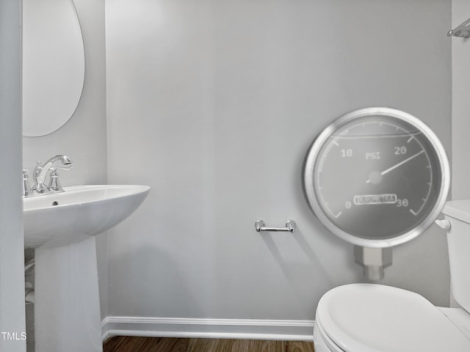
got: 22 psi
